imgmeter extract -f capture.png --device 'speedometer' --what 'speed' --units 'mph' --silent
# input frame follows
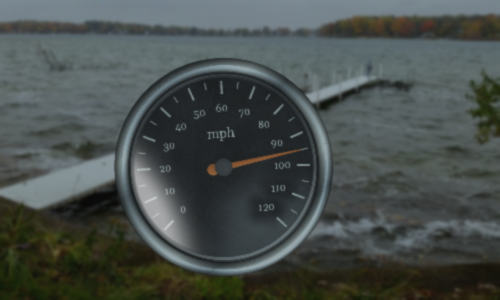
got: 95 mph
